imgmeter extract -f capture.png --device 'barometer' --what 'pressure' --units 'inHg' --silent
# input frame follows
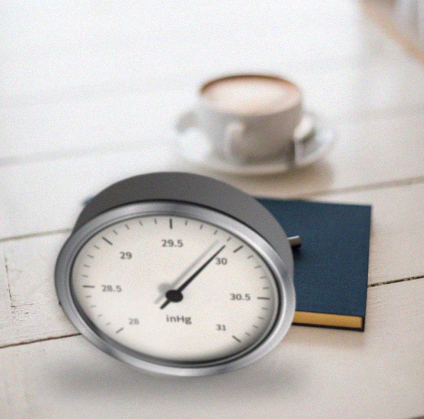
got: 29.9 inHg
